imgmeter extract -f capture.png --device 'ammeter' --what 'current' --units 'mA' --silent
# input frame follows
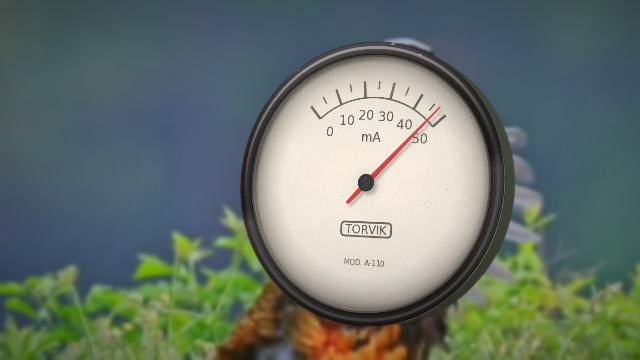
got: 47.5 mA
